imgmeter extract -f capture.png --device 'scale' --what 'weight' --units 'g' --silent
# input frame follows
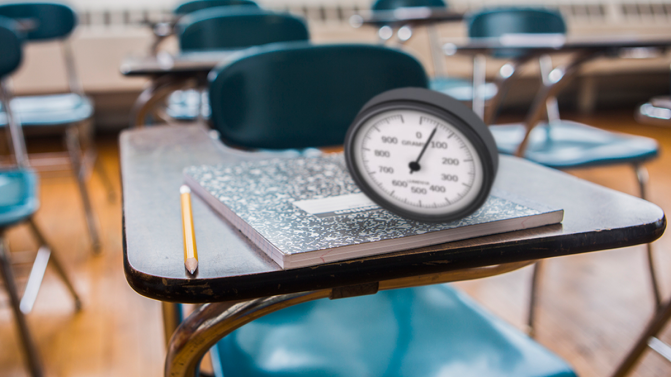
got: 50 g
